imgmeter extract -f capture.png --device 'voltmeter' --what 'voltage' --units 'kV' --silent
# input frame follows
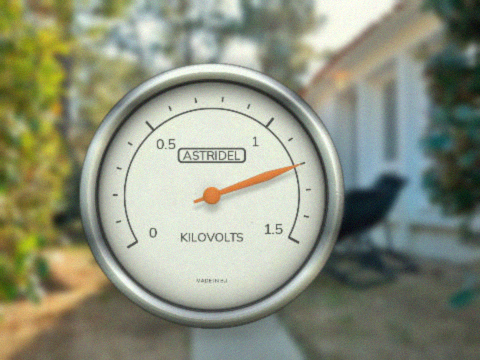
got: 1.2 kV
